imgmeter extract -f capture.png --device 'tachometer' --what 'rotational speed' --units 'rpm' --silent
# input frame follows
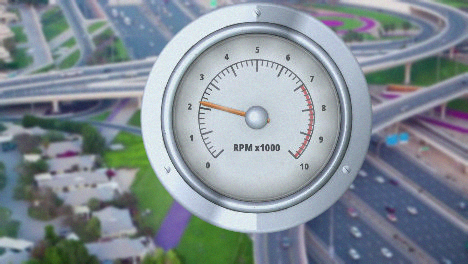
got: 2200 rpm
